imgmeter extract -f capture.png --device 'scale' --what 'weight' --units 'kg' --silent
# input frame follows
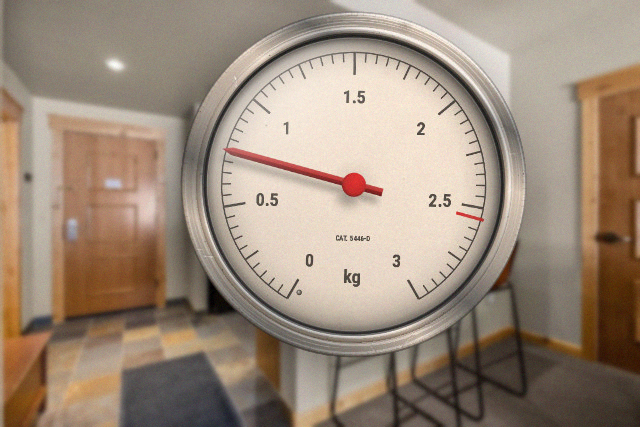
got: 0.75 kg
